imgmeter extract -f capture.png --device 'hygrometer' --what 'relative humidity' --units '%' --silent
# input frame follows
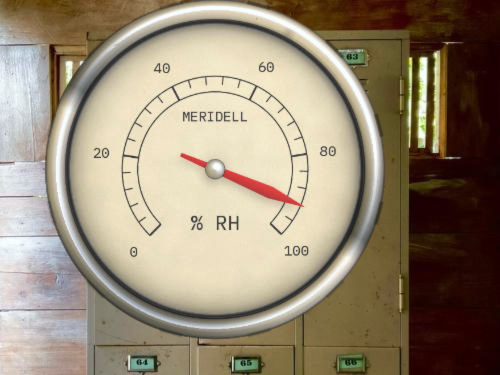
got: 92 %
